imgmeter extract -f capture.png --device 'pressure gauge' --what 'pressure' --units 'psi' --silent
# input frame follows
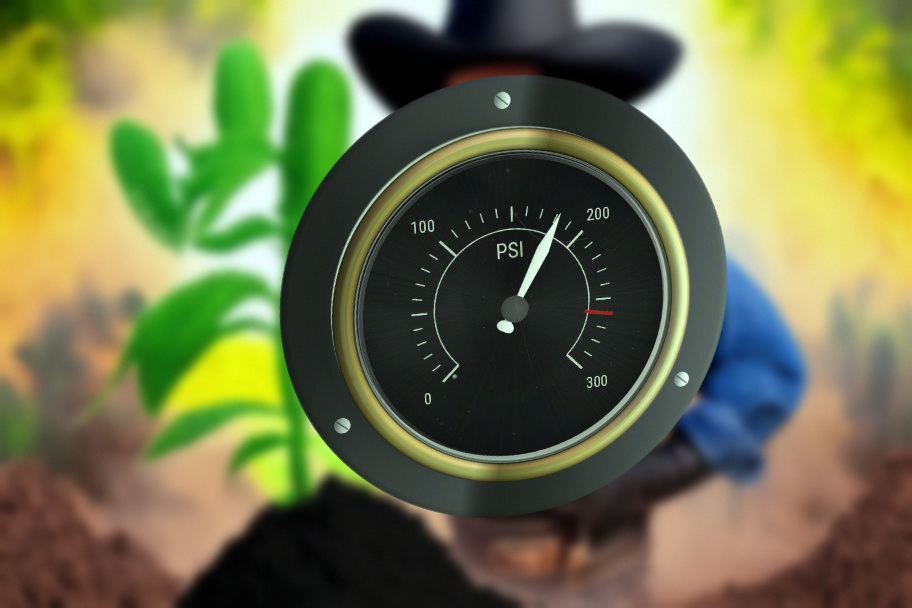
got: 180 psi
